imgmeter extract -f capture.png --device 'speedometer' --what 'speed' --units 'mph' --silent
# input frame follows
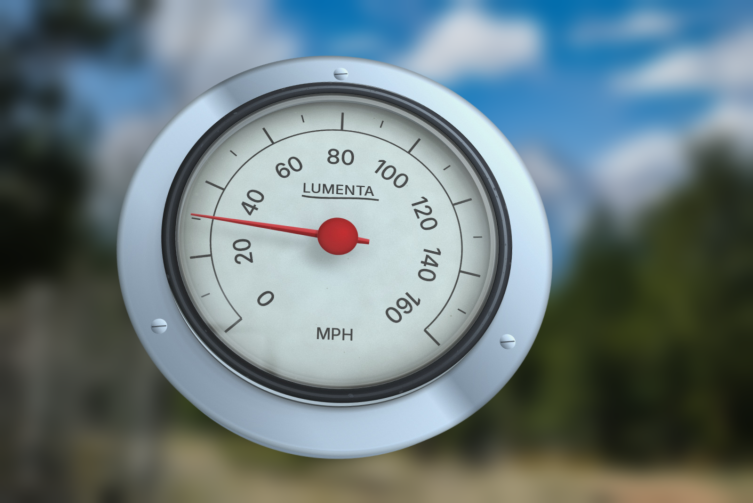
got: 30 mph
